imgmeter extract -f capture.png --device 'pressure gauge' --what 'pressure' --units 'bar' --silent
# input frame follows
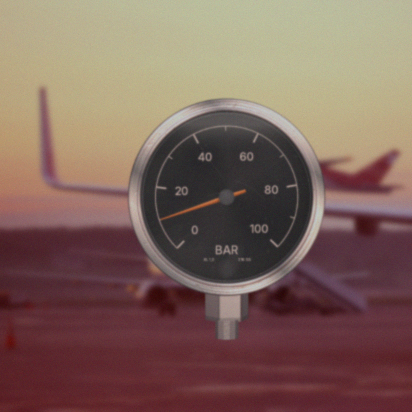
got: 10 bar
